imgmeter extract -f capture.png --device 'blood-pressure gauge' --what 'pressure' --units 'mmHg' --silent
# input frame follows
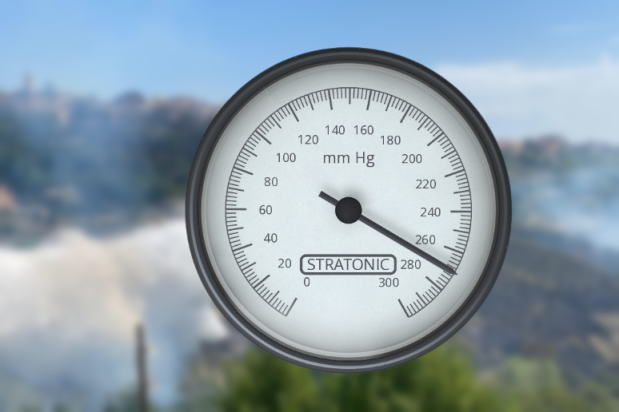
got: 270 mmHg
